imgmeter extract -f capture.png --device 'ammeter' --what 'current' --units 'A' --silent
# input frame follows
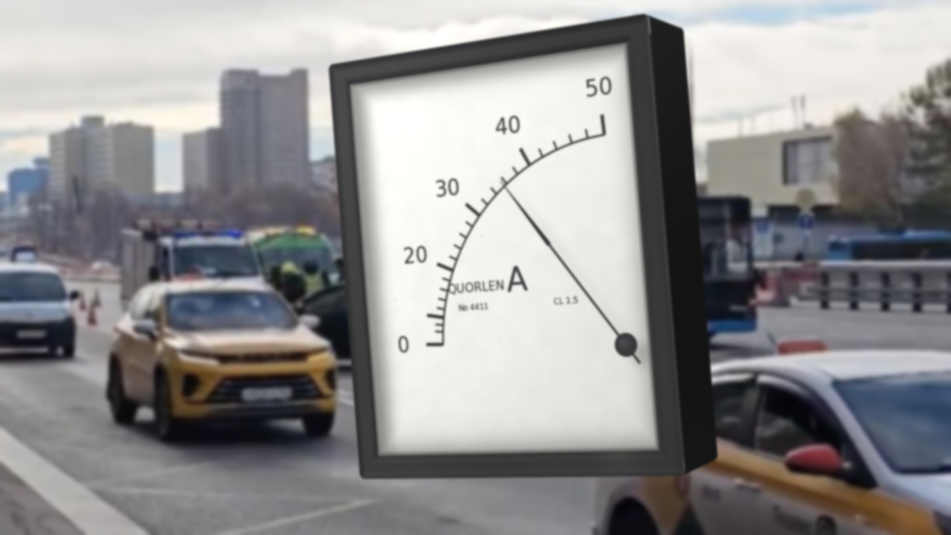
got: 36 A
